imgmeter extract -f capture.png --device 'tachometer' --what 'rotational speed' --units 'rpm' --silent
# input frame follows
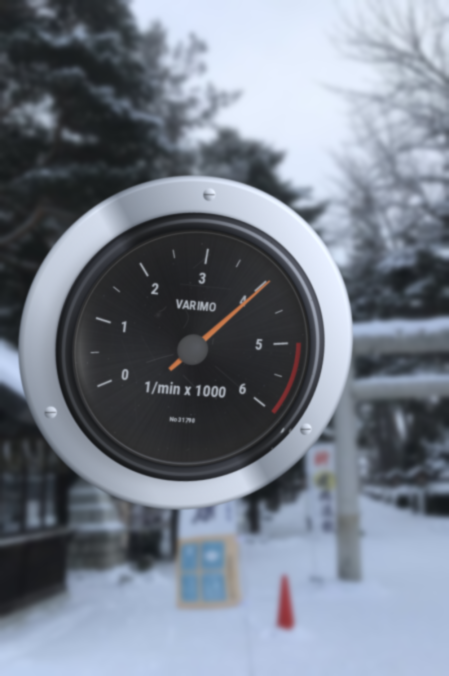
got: 4000 rpm
